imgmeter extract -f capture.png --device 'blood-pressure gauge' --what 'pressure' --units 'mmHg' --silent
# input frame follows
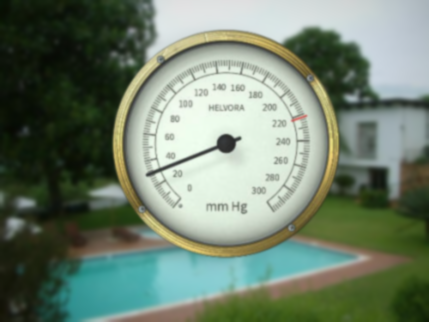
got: 30 mmHg
